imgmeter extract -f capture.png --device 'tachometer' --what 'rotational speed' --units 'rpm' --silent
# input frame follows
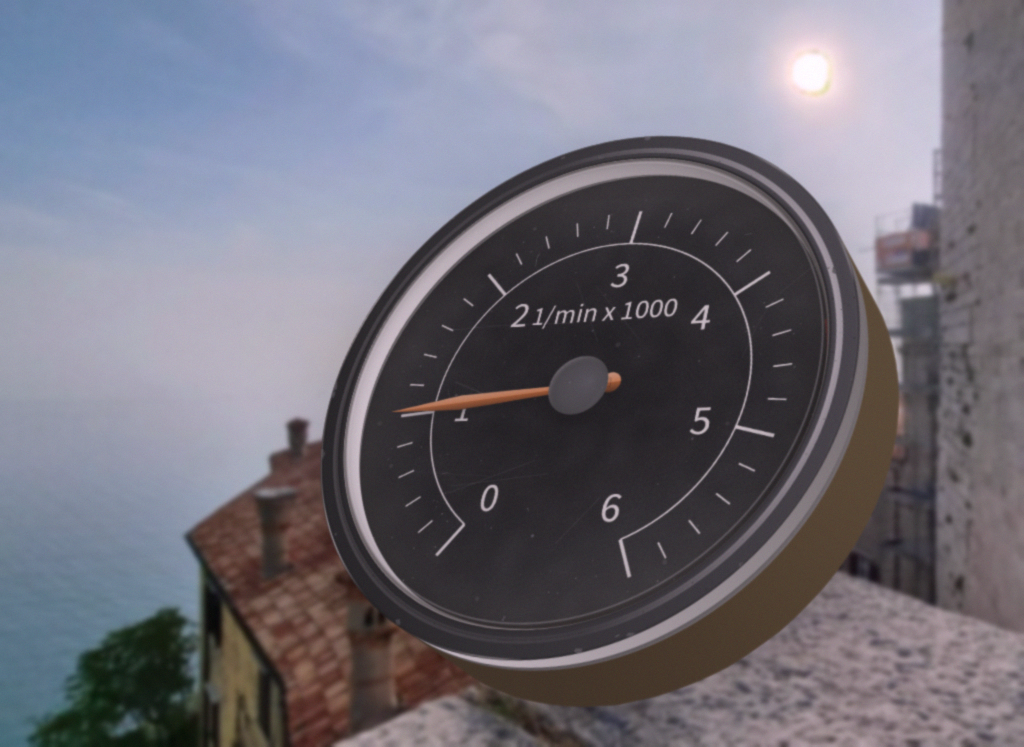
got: 1000 rpm
